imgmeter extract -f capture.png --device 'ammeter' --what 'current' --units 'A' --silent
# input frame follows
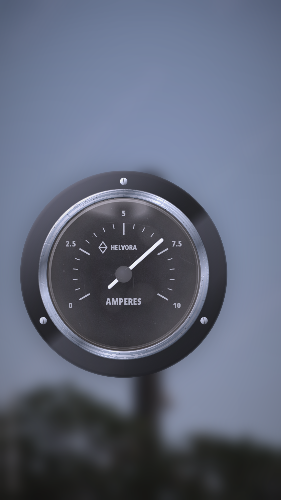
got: 7 A
